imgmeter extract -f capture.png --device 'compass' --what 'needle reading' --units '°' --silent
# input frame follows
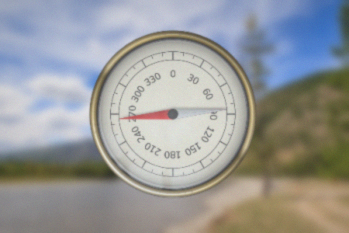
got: 265 °
